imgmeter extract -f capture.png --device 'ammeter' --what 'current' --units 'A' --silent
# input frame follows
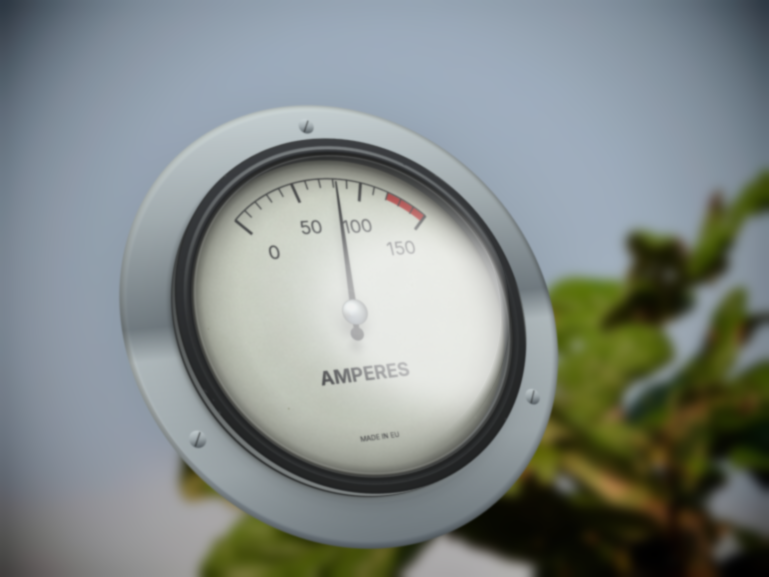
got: 80 A
